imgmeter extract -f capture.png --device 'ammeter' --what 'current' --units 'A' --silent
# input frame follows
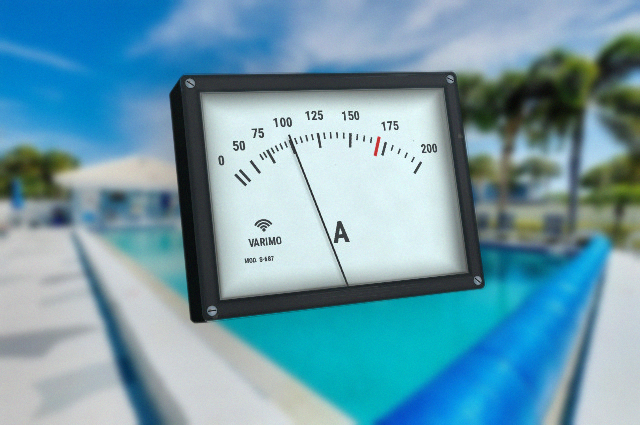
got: 100 A
